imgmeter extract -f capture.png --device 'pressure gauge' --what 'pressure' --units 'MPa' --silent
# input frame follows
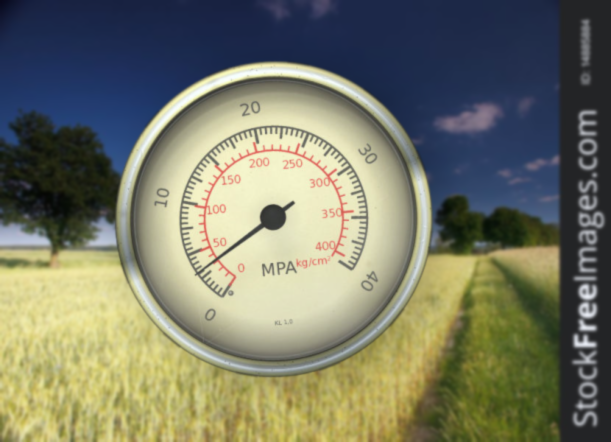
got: 3 MPa
